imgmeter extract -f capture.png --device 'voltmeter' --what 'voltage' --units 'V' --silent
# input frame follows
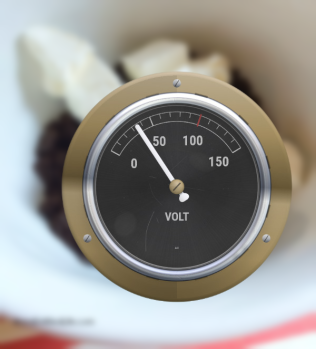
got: 35 V
